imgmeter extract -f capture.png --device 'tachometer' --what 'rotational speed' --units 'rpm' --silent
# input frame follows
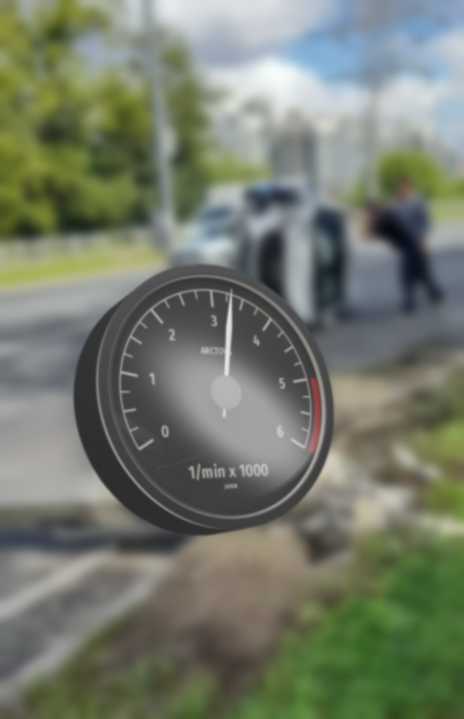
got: 3250 rpm
